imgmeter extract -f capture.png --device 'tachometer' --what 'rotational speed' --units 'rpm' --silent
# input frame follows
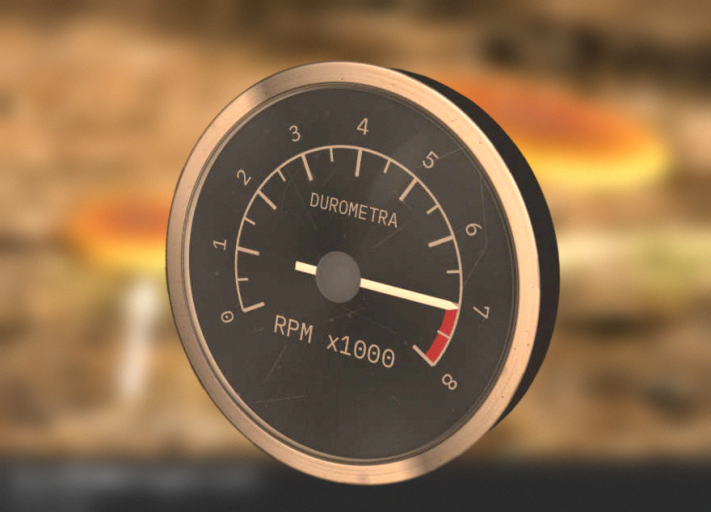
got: 7000 rpm
